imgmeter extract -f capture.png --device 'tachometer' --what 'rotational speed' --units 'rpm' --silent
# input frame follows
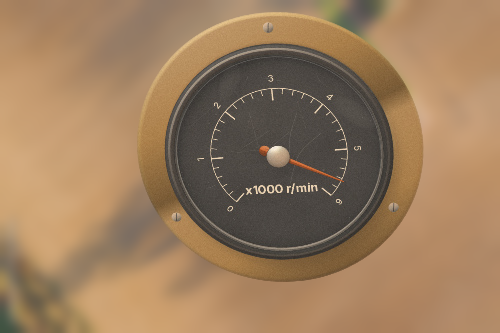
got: 5600 rpm
